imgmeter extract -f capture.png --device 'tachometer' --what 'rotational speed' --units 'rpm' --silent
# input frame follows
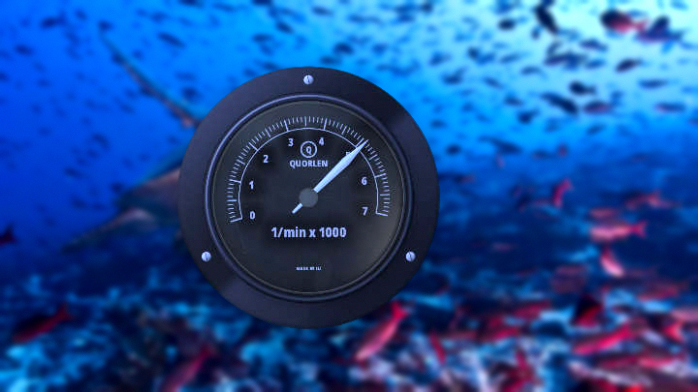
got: 5100 rpm
